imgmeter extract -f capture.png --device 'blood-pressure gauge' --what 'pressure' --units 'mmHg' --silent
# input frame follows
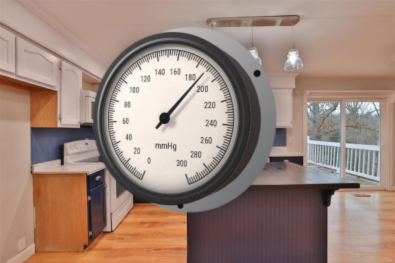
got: 190 mmHg
